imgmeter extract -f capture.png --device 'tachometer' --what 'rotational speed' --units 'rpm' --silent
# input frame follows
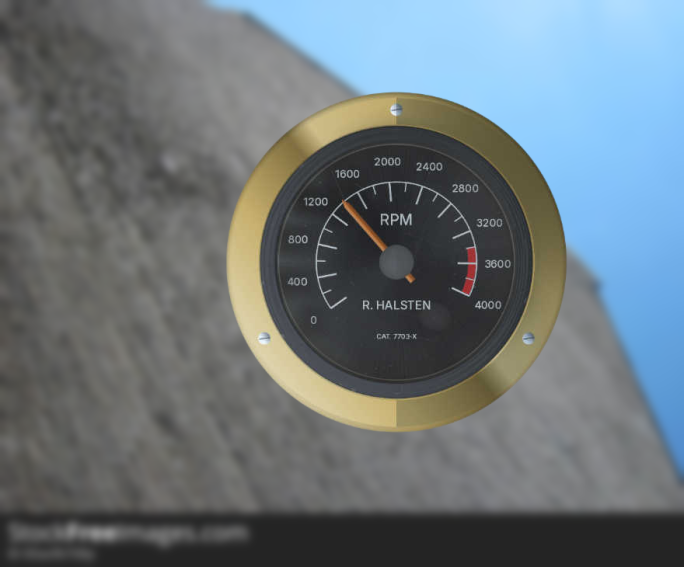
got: 1400 rpm
